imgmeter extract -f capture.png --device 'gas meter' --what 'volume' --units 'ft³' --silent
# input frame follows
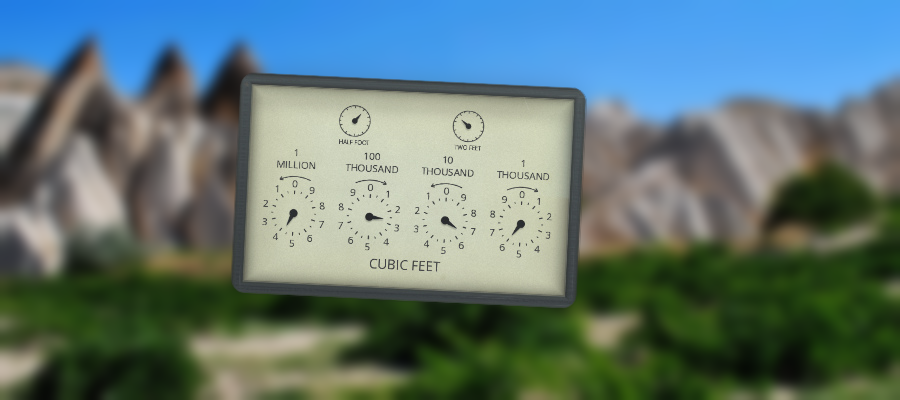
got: 426600 ft³
